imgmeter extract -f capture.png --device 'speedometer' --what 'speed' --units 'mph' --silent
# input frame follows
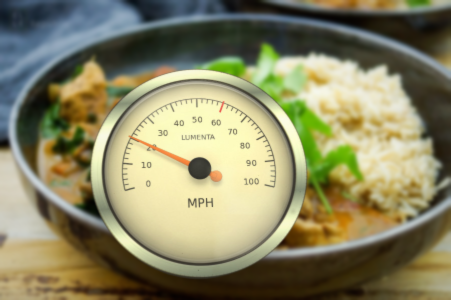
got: 20 mph
